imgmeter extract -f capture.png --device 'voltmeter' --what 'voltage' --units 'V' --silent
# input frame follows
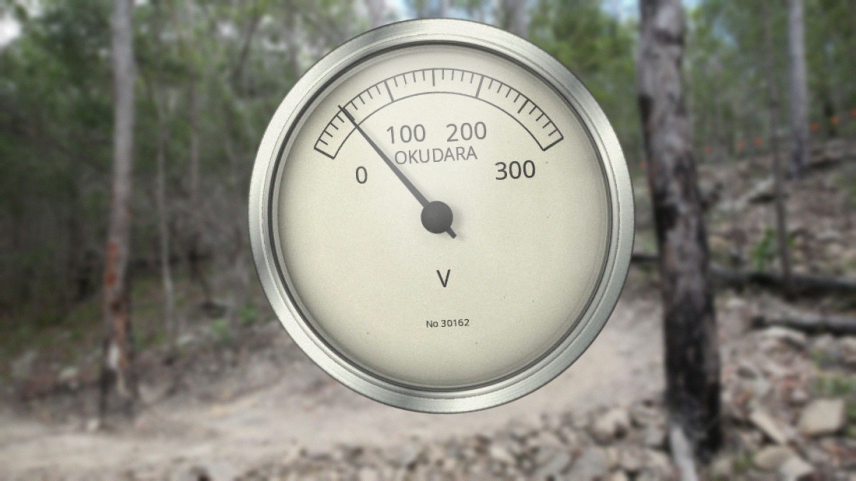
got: 50 V
